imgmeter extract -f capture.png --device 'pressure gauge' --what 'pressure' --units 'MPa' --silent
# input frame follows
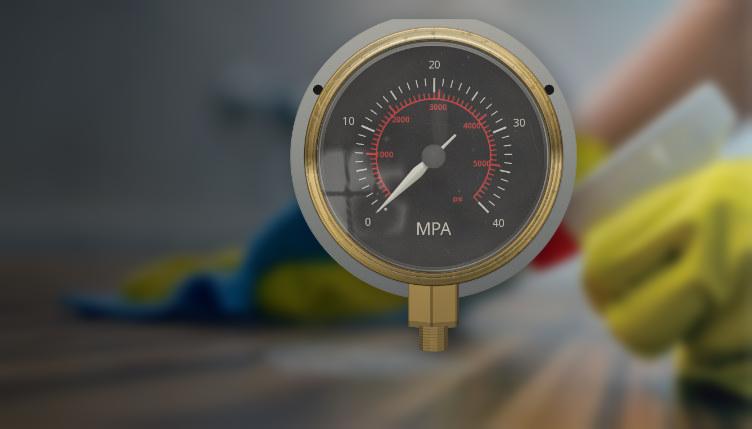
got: 0 MPa
